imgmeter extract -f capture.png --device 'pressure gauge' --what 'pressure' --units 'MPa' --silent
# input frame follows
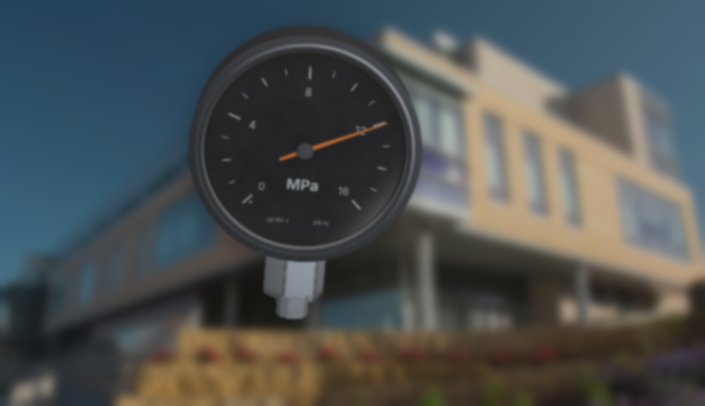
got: 12 MPa
